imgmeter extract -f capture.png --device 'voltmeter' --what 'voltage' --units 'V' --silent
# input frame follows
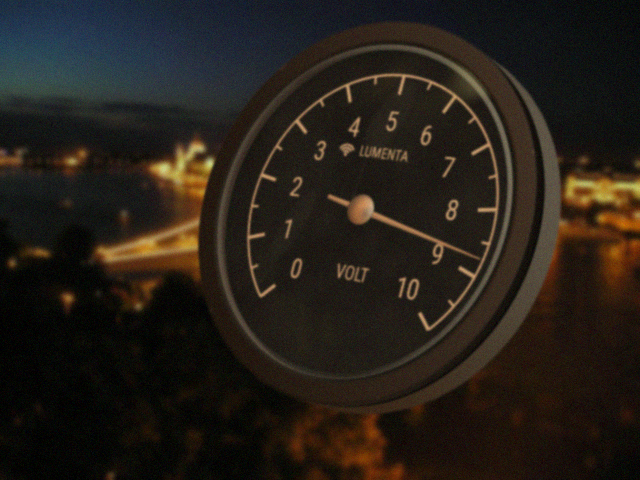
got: 8.75 V
